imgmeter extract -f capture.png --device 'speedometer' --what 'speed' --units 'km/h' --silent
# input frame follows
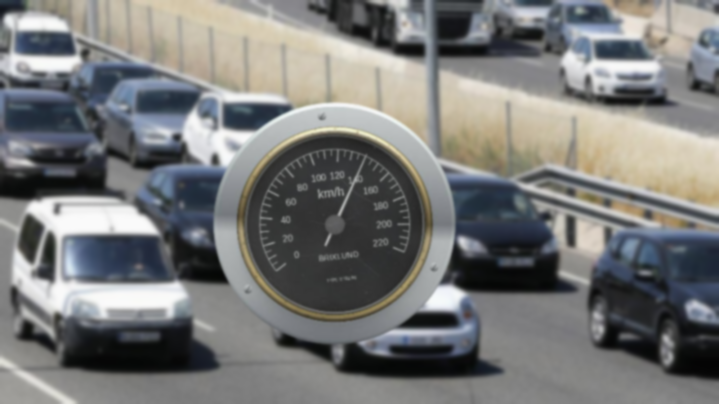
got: 140 km/h
